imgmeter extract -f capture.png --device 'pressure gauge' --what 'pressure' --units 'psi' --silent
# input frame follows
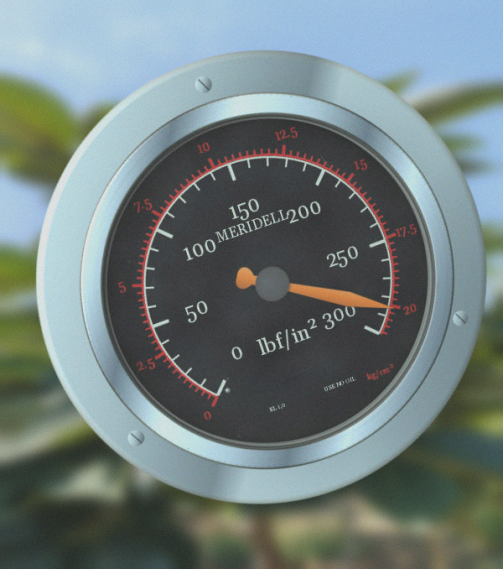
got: 285 psi
